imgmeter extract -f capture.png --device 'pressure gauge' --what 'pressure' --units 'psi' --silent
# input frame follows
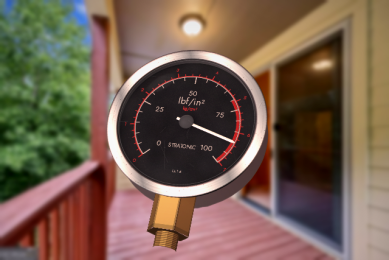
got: 90 psi
